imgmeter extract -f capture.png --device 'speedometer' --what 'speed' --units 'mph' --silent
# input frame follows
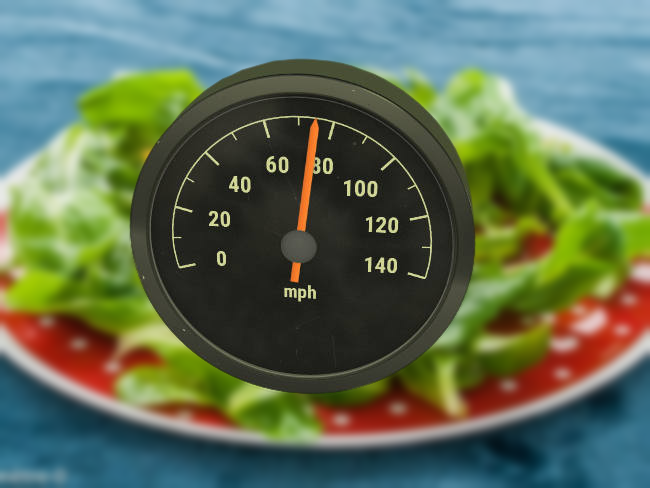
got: 75 mph
